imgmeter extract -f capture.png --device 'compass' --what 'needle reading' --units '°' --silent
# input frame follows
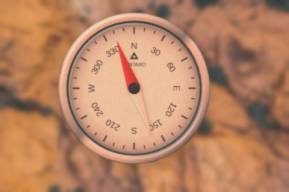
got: 340 °
